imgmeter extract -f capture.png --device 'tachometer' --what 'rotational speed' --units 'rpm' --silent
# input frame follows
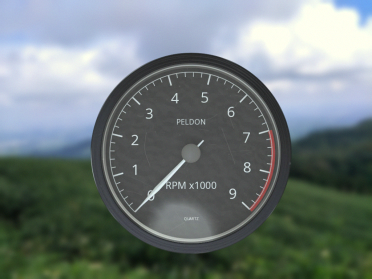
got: 0 rpm
